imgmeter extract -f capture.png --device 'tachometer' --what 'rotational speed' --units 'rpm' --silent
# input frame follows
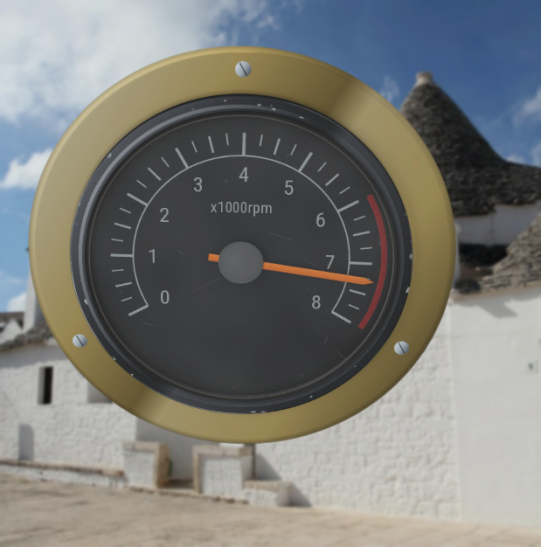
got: 7250 rpm
